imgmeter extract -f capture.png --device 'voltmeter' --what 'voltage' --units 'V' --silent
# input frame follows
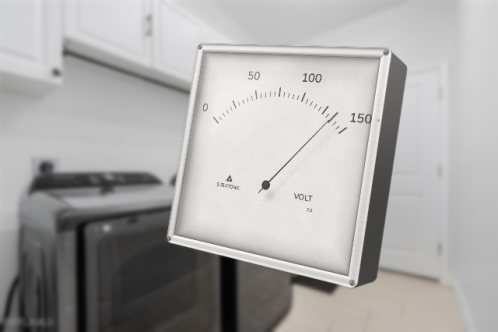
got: 135 V
